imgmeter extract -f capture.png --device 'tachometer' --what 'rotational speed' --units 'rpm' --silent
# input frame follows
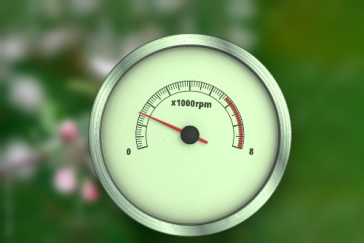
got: 1500 rpm
